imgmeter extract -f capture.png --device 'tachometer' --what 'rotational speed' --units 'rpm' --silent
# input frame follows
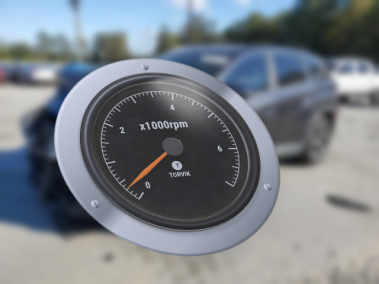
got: 300 rpm
